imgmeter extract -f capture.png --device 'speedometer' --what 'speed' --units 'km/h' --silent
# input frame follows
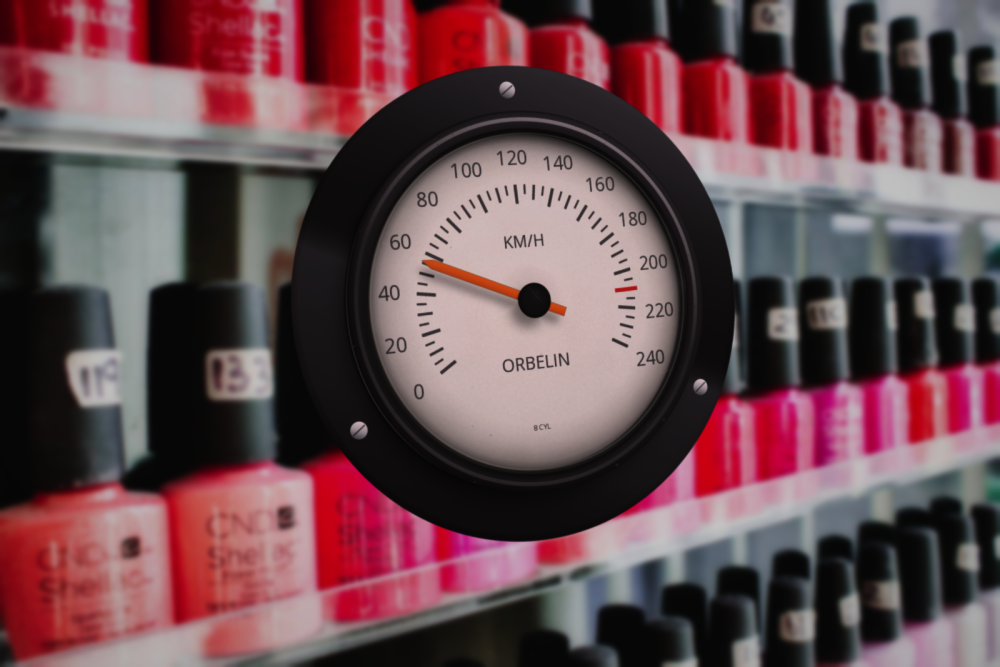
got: 55 km/h
